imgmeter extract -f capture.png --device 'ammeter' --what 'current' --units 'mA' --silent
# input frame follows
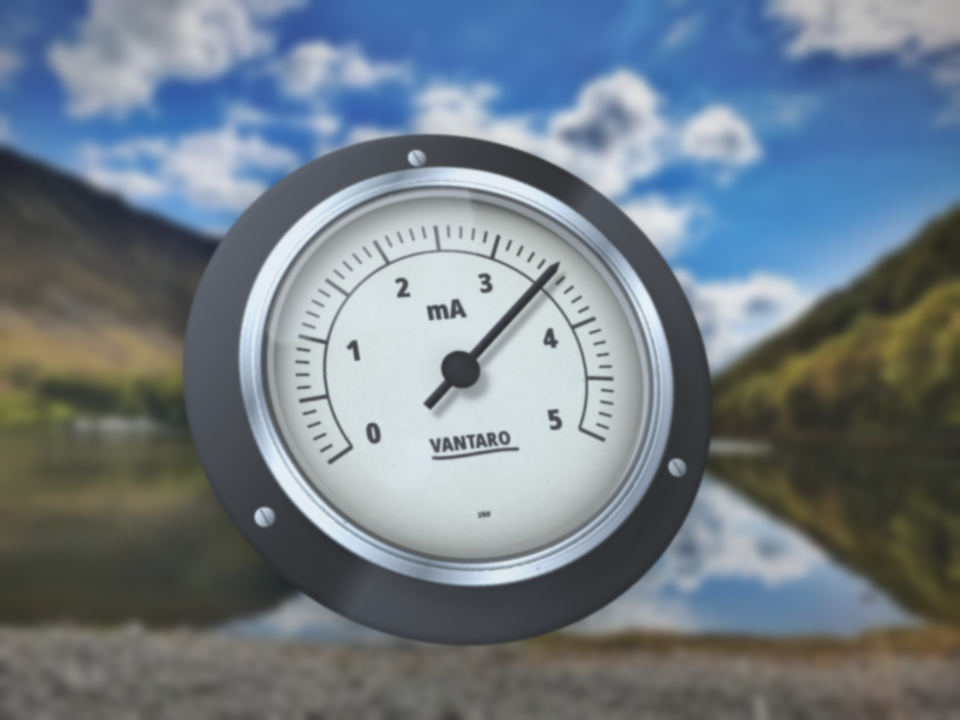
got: 3.5 mA
